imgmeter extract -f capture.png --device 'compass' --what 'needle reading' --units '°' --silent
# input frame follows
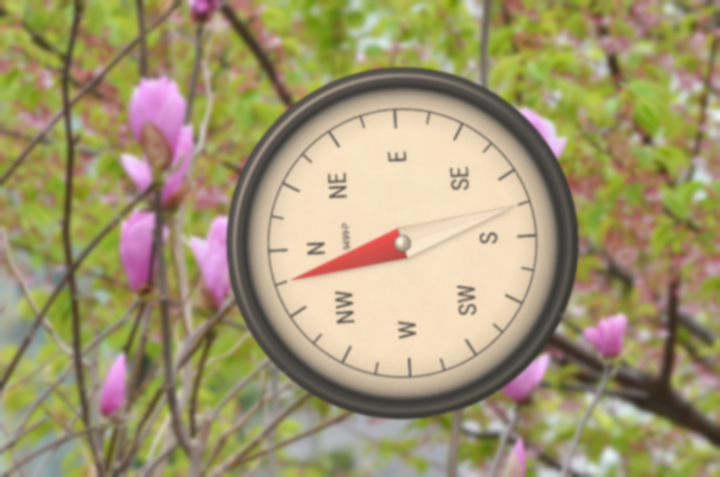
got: 345 °
